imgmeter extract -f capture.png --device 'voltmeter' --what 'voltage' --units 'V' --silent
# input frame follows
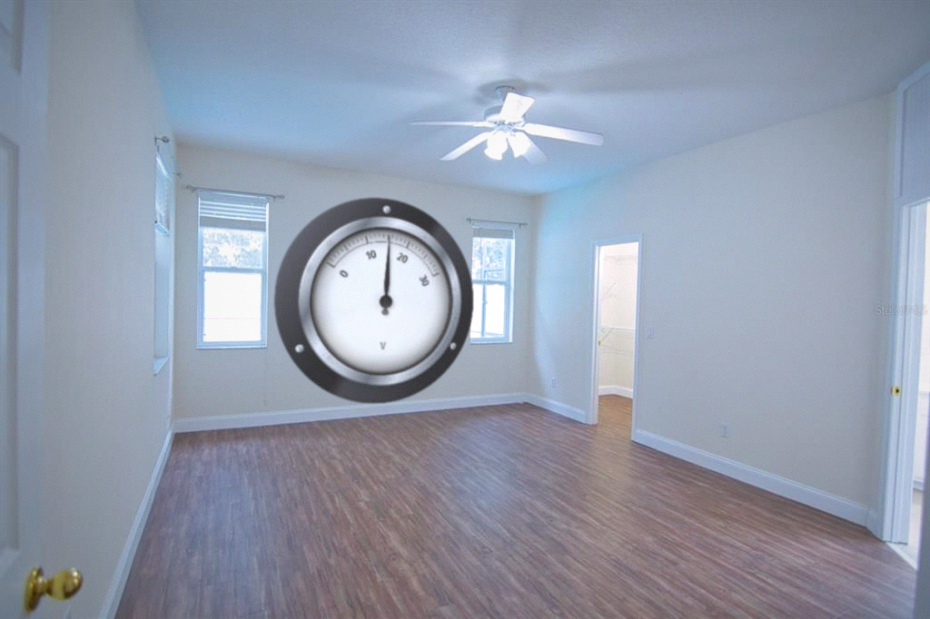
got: 15 V
